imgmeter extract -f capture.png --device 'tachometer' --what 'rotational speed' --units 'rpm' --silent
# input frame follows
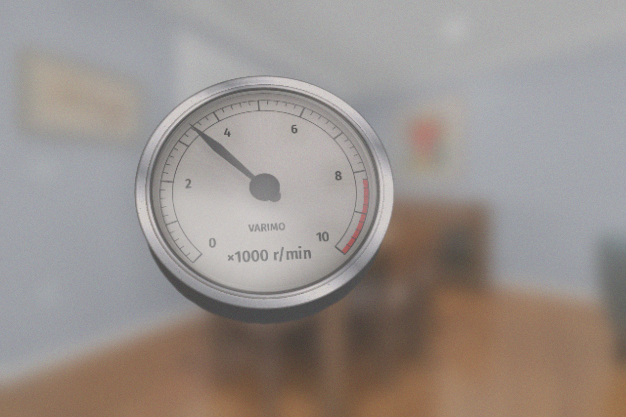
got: 3400 rpm
